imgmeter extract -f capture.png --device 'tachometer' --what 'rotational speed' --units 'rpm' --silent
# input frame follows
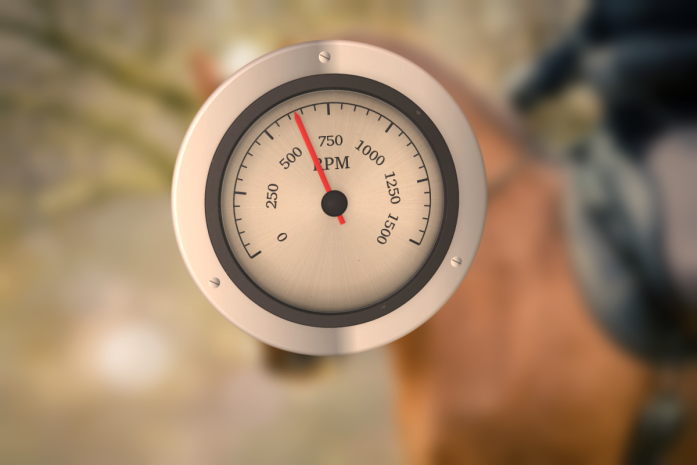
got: 625 rpm
